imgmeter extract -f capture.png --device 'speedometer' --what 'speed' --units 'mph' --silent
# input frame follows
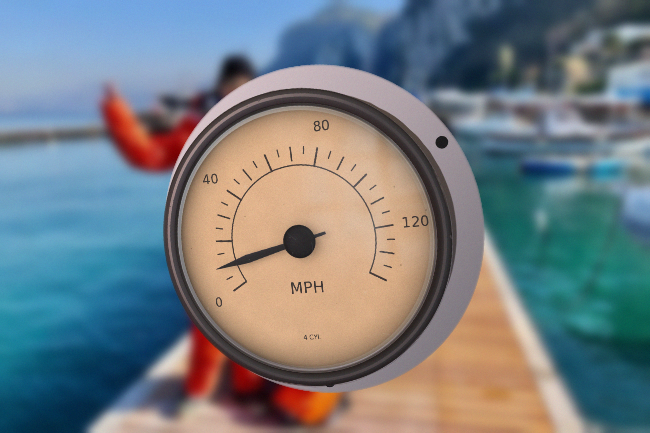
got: 10 mph
